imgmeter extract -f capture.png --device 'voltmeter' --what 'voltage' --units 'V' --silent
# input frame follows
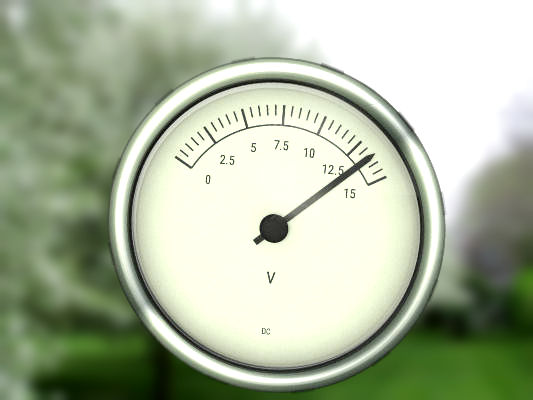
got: 13.5 V
